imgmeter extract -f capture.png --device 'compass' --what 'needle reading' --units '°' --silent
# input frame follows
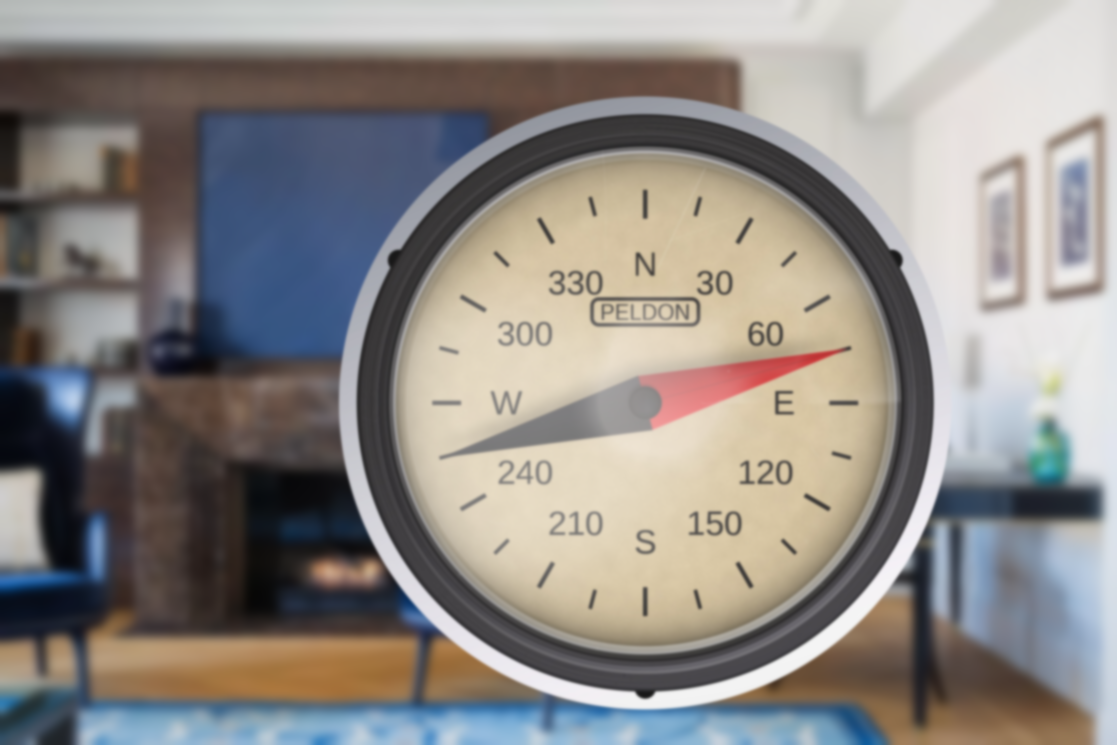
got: 75 °
